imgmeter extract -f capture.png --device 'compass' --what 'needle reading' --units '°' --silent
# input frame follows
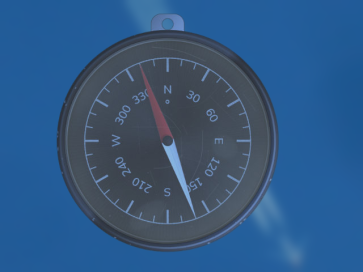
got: 340 °
